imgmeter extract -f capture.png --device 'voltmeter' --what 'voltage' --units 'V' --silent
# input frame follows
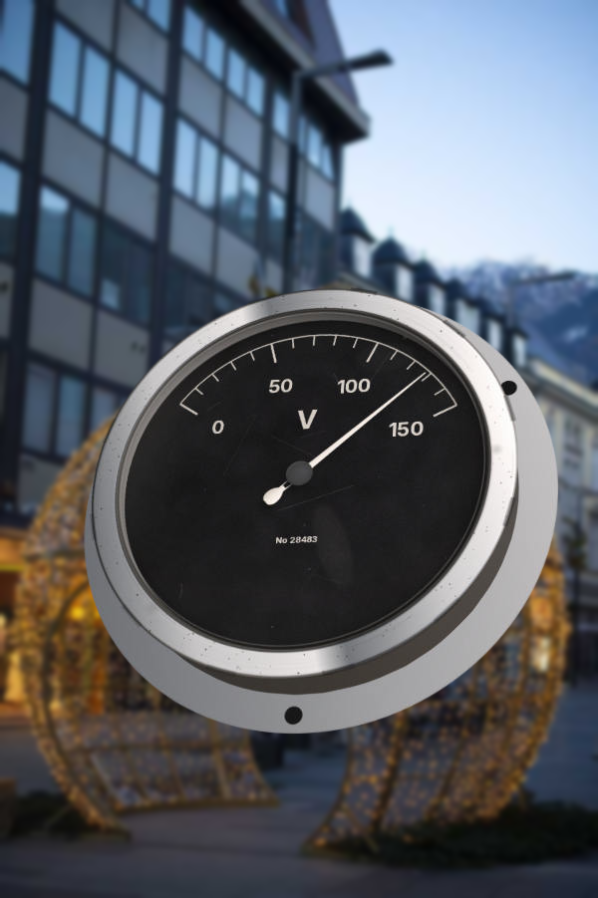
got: 130 V
